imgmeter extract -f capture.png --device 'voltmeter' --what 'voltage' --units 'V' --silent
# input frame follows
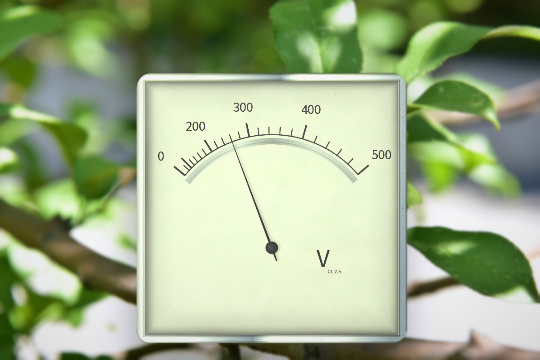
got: 260 V
